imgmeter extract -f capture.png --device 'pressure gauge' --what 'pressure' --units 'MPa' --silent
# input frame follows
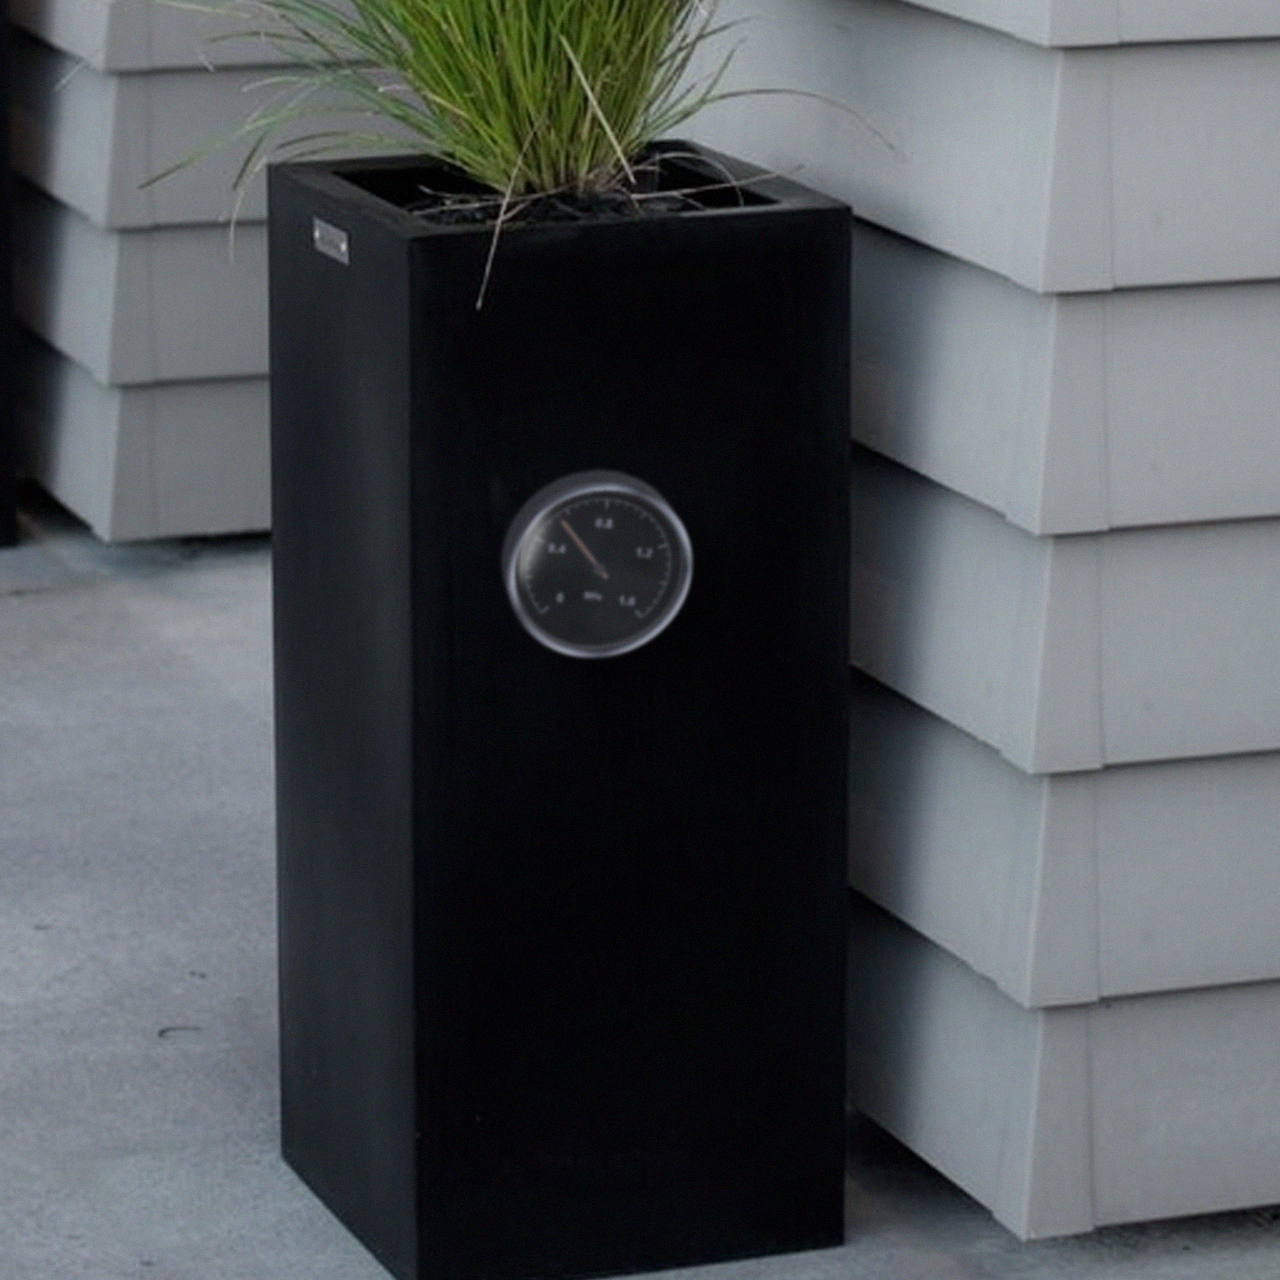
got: 0.55 MPa
